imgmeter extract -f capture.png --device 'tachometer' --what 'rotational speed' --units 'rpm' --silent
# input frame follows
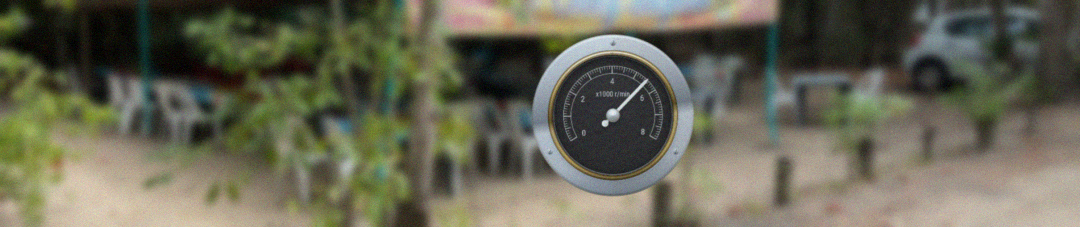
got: 5500 rpm
